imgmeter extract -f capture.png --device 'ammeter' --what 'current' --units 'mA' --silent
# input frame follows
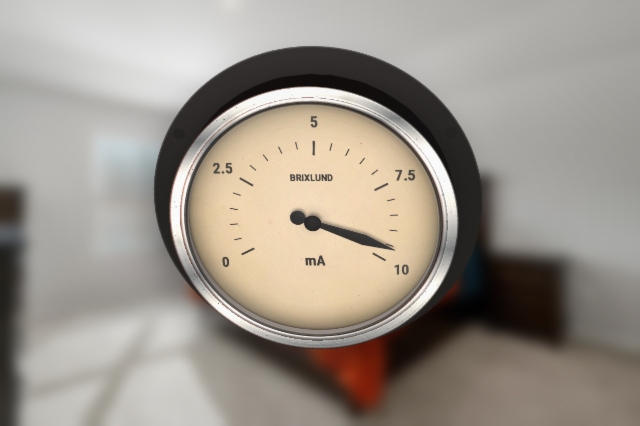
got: 9.5 mA
